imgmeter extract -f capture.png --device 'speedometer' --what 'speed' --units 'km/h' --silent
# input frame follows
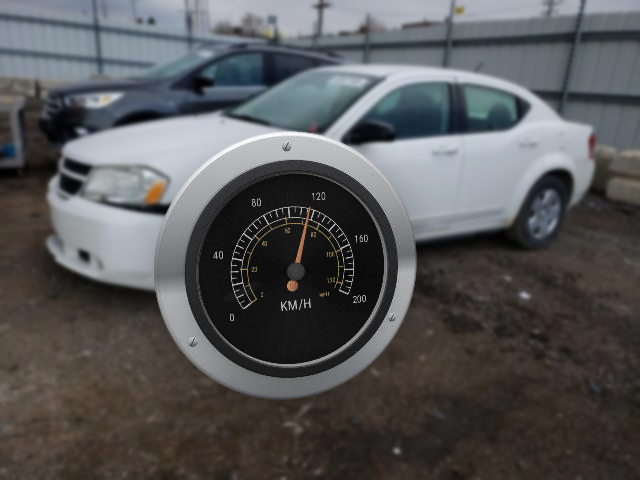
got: 115 km/h
